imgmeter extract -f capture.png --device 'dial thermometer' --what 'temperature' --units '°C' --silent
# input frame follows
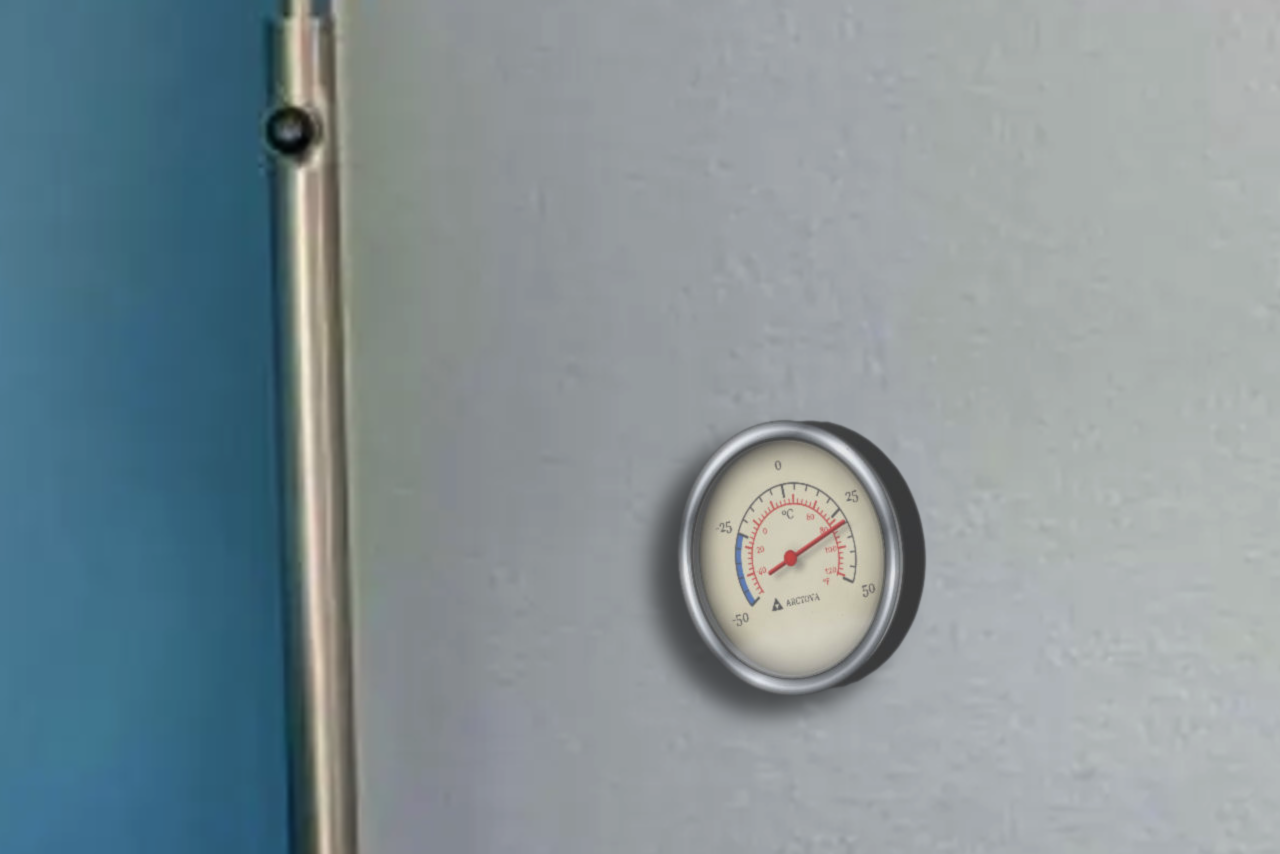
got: 30 °C
